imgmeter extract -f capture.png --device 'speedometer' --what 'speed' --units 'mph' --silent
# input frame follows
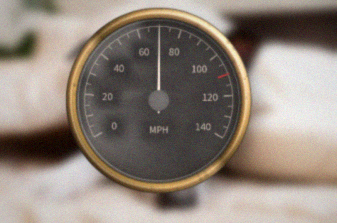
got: 70 mph
